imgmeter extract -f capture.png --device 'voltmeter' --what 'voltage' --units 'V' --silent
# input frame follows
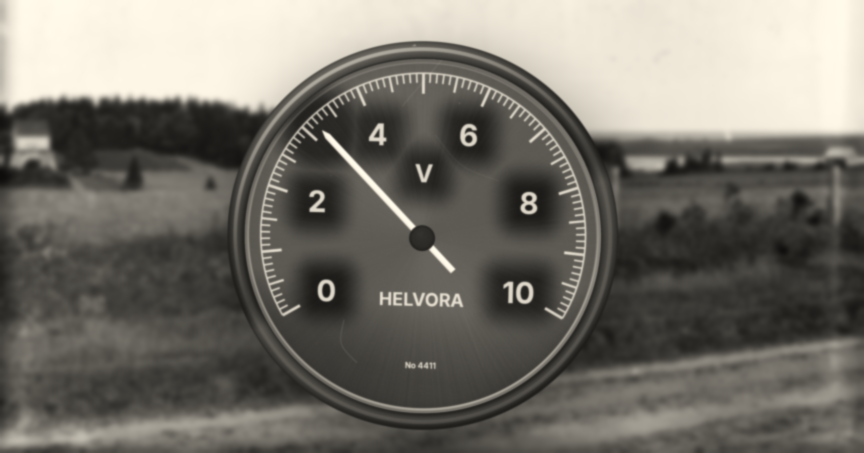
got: 3.2 V
